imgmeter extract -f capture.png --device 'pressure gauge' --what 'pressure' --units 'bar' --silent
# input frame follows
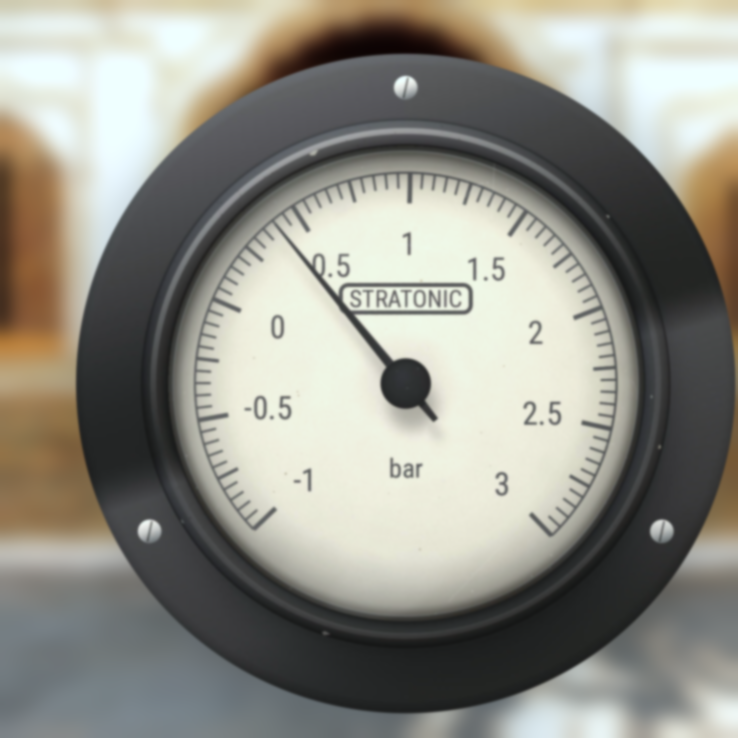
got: 0.4 bar
